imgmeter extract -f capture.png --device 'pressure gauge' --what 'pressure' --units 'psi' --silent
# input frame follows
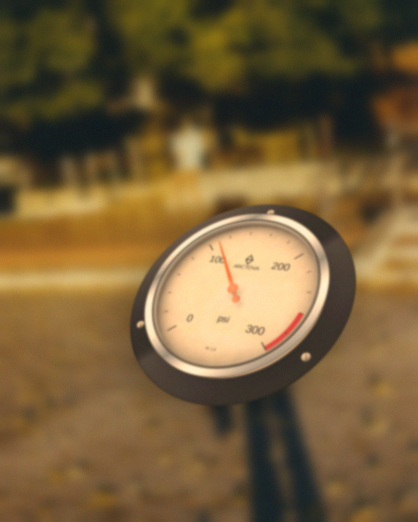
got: 110 psi
